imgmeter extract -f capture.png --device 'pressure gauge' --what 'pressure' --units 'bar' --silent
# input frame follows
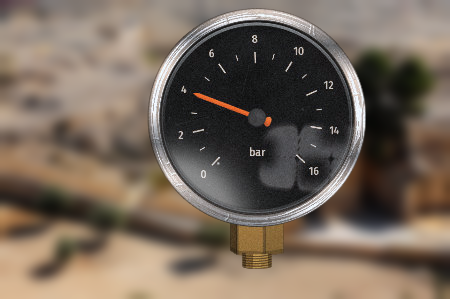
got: 4 bar
